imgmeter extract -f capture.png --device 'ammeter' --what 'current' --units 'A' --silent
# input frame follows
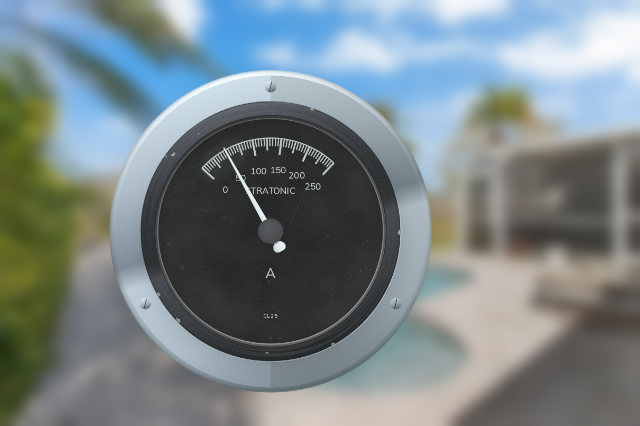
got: 50 A
